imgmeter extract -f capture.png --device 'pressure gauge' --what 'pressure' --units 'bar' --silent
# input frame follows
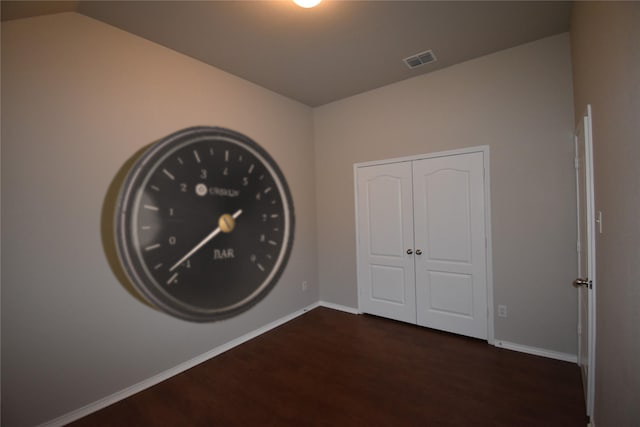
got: -0.75 bar
